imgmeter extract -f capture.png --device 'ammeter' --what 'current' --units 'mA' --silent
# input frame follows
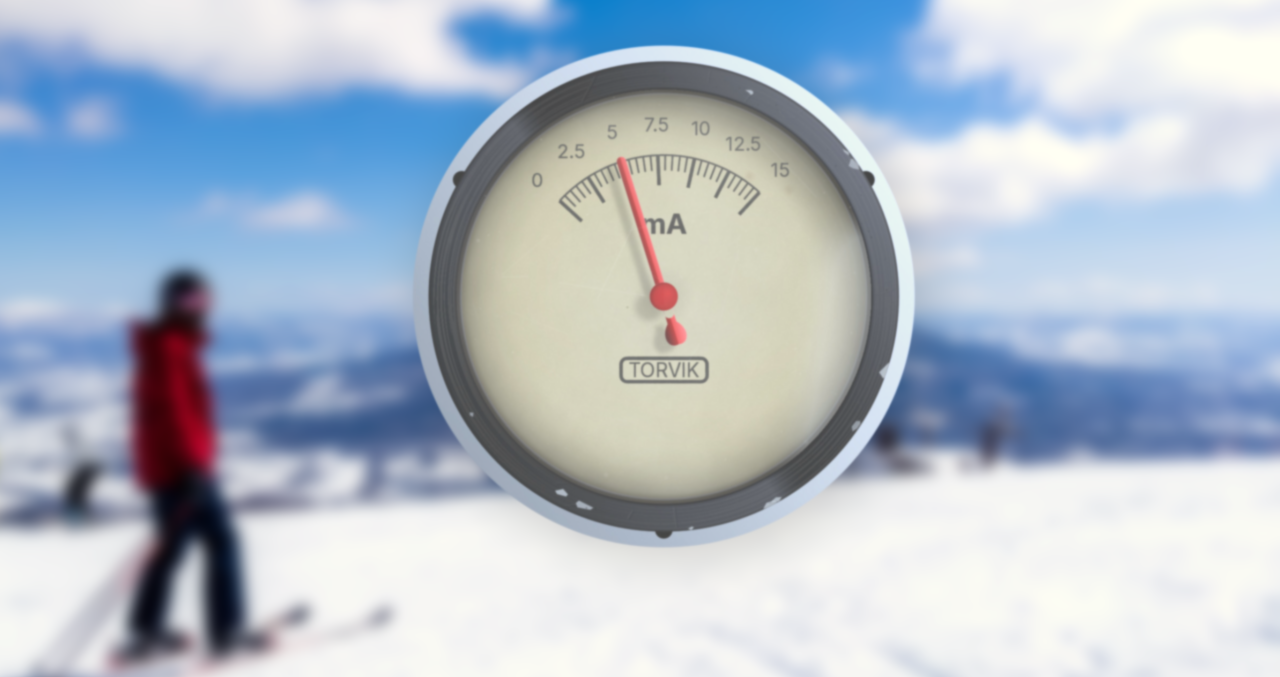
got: 5 mA
